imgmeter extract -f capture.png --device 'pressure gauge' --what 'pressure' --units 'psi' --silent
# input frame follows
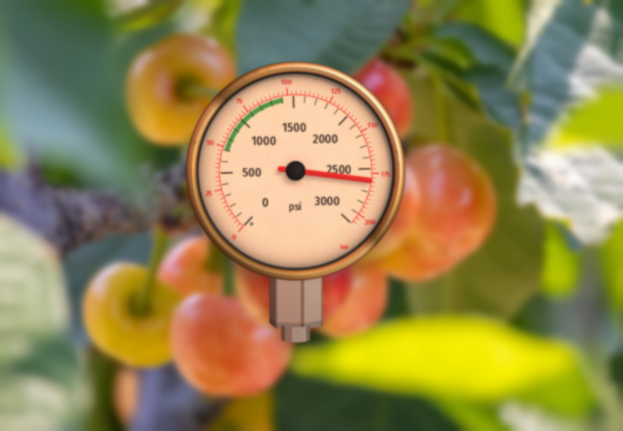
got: 2600 psi
